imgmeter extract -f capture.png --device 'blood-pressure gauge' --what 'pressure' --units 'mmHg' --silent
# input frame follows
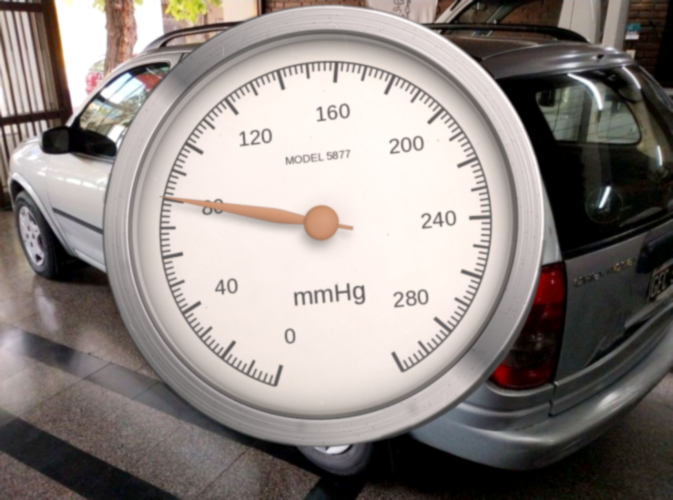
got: 80 mmHg
